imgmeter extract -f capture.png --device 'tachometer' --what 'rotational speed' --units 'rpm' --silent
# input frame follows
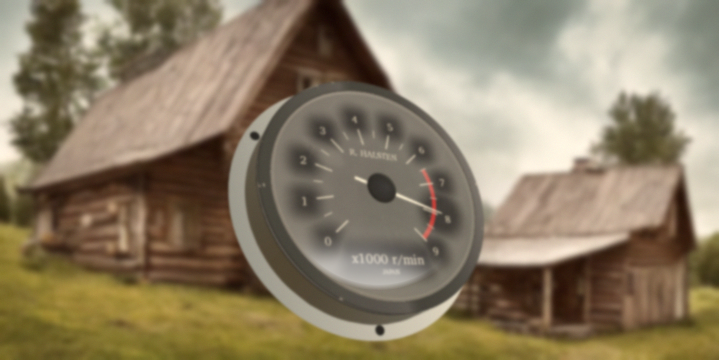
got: 8000 rpm
